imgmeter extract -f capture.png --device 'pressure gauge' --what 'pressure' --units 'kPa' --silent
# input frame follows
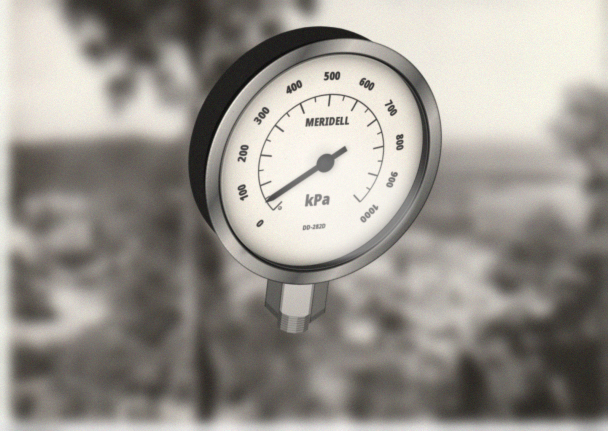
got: 50 kPa
